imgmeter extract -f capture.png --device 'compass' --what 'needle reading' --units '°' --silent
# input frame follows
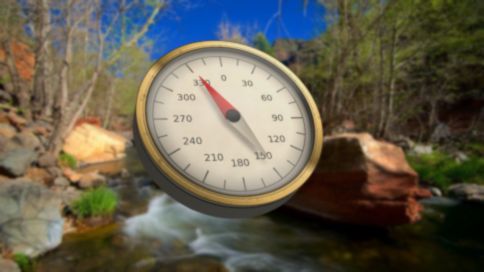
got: 330 °
